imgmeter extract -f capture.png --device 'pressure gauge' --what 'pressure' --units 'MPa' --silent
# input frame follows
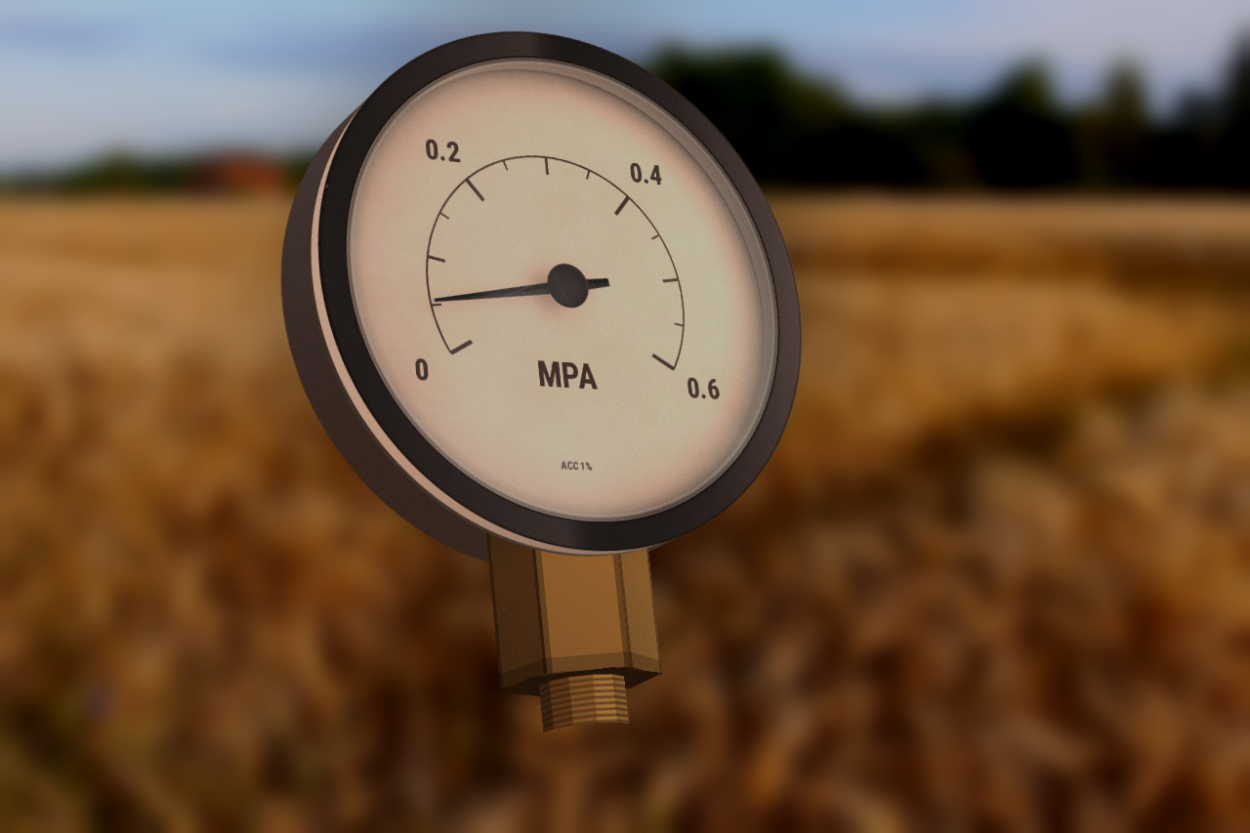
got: 0.05 MPa
